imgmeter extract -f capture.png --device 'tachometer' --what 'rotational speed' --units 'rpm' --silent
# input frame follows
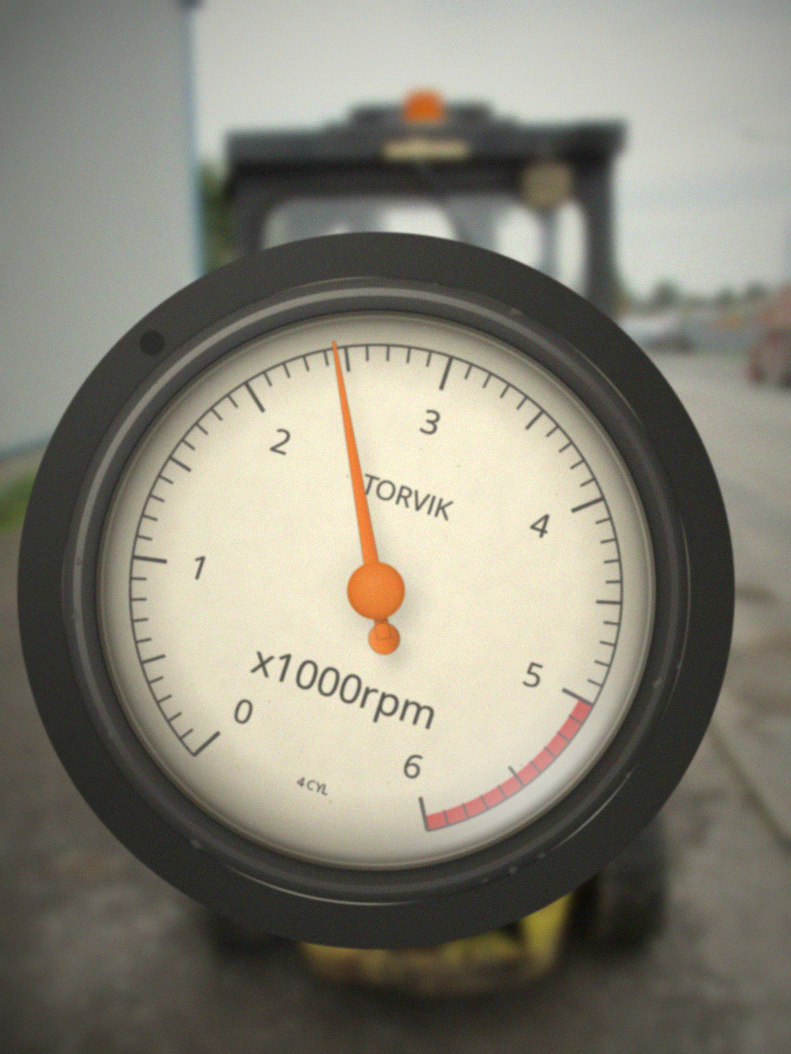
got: 2450 rpm
